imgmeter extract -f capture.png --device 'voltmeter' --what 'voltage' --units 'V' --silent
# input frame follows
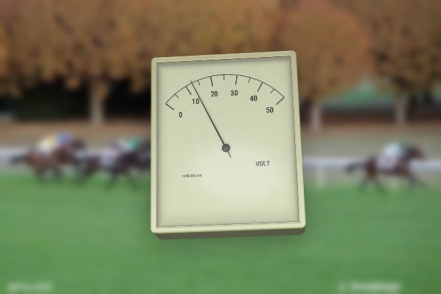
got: 12.5 V
